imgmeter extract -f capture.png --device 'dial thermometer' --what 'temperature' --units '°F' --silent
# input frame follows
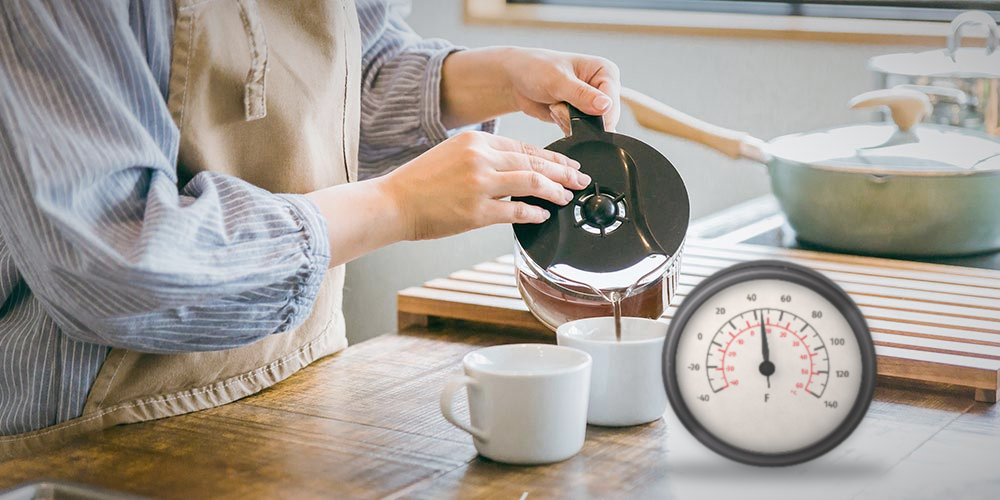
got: 45 °F
